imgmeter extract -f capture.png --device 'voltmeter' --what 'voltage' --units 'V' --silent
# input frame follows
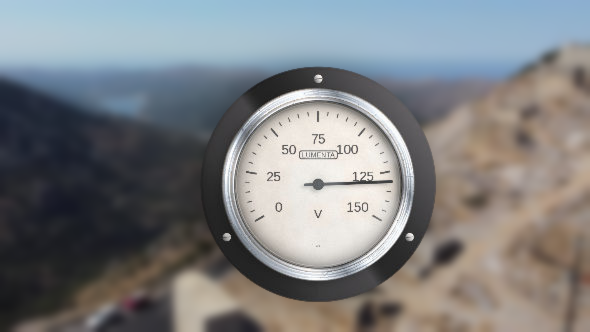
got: 130 V
